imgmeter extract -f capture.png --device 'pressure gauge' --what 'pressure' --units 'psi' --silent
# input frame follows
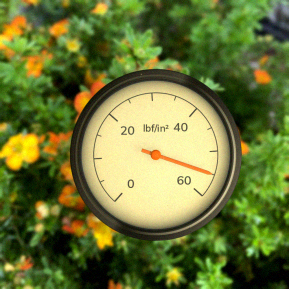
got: 55 psi
